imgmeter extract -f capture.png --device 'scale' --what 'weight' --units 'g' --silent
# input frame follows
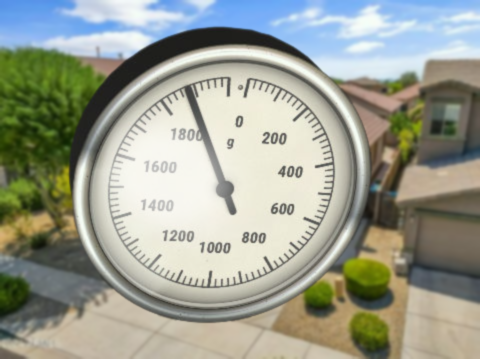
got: 1880 g
